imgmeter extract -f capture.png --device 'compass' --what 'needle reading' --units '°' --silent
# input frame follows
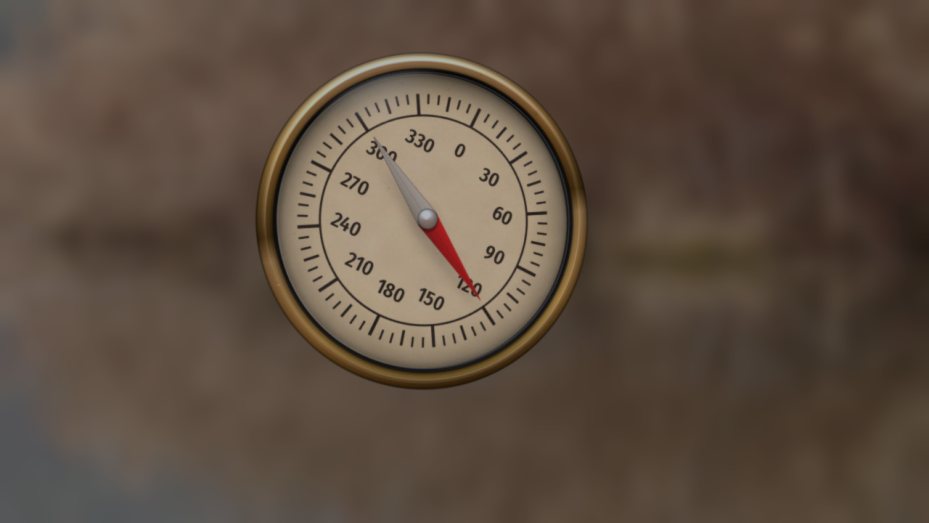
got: 120 °
